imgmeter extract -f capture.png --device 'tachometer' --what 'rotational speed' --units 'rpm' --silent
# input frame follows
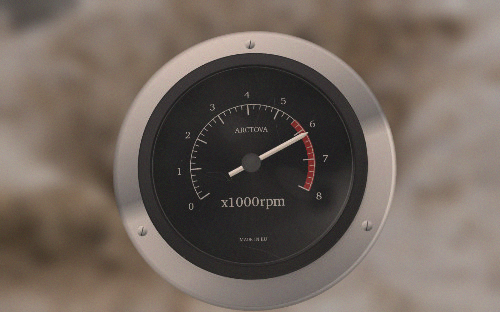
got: 6200 rpm
